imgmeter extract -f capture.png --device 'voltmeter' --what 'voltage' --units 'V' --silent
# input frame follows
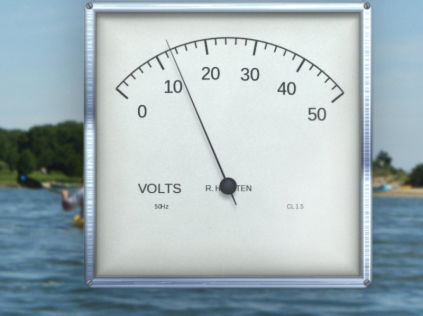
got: 13 V
